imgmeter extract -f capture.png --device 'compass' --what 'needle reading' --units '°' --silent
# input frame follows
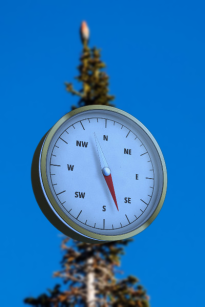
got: 160 °
